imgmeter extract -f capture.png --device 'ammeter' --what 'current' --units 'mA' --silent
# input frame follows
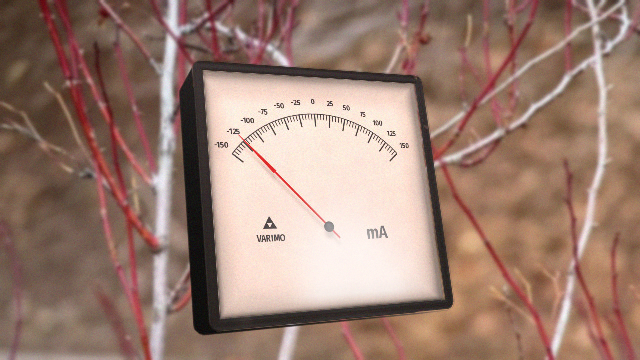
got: -125 mA
